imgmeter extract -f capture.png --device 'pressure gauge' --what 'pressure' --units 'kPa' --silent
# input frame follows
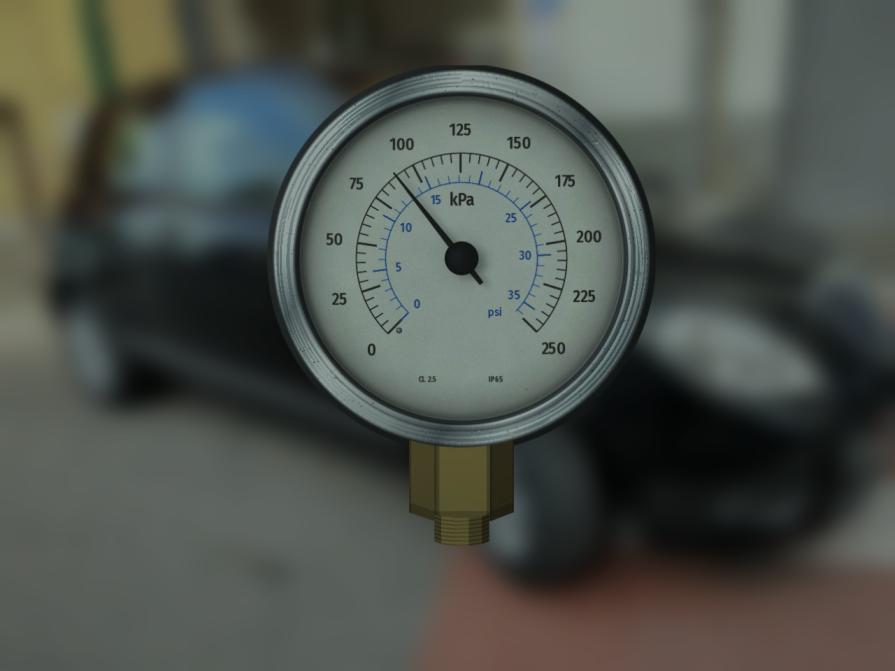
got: 90 kPa
